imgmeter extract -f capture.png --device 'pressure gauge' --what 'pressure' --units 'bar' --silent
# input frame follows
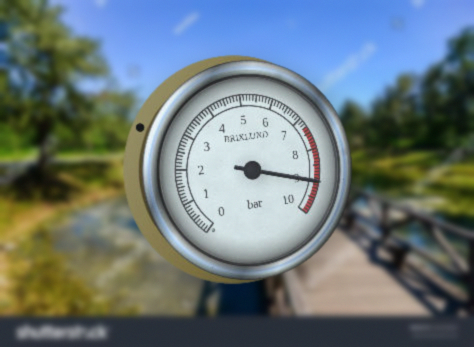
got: 9 bar
